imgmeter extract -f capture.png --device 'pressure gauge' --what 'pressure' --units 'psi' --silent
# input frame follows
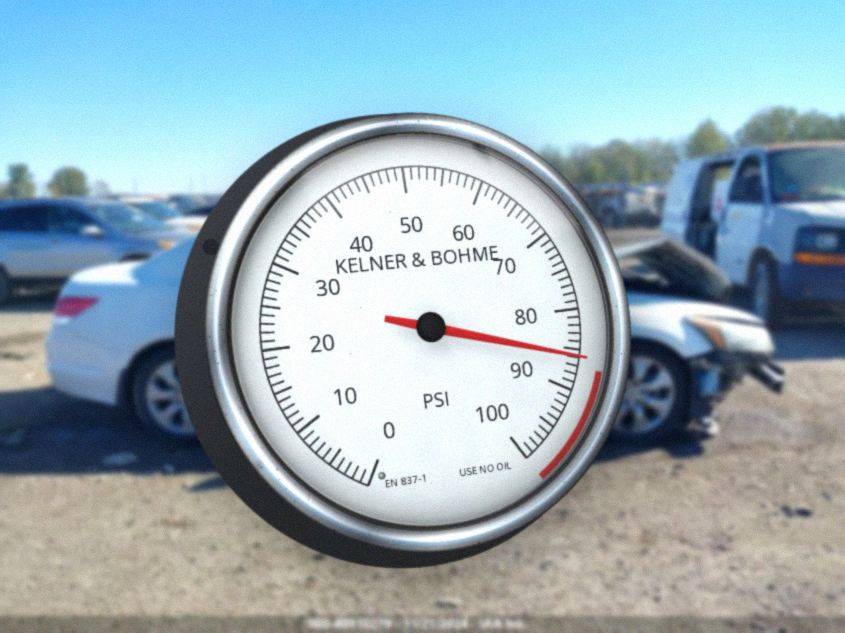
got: 86 psi
